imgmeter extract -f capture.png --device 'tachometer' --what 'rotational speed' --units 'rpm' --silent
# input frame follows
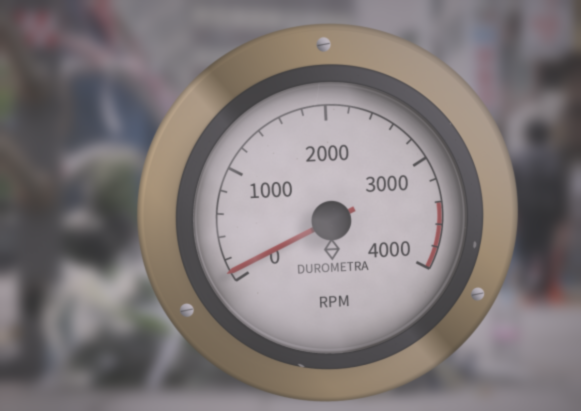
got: 100 rpm
